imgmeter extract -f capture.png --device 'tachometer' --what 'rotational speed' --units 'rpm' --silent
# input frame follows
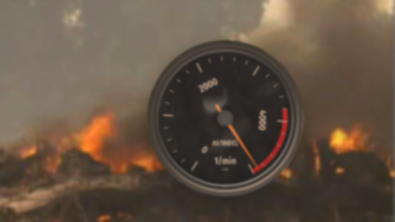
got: 4900 rpm
